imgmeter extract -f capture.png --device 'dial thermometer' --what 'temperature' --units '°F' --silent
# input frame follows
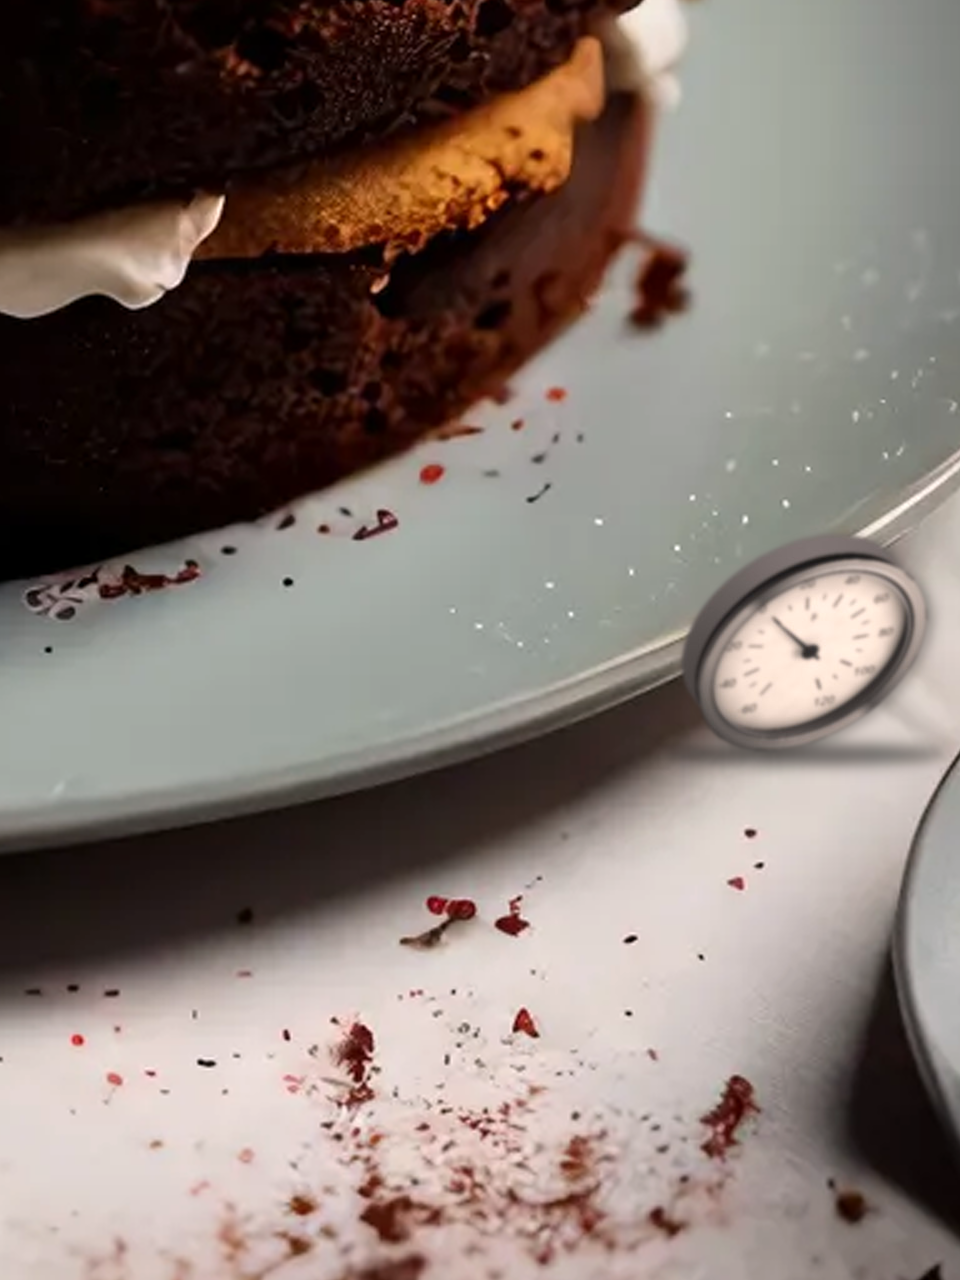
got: 0 °F
